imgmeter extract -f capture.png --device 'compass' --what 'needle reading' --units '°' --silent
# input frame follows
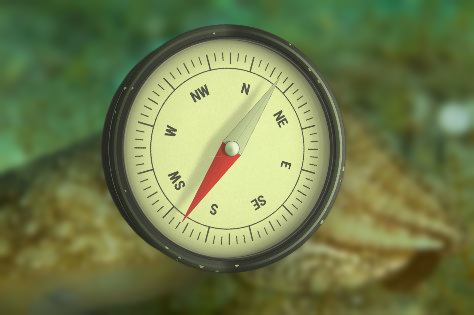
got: 200 °
